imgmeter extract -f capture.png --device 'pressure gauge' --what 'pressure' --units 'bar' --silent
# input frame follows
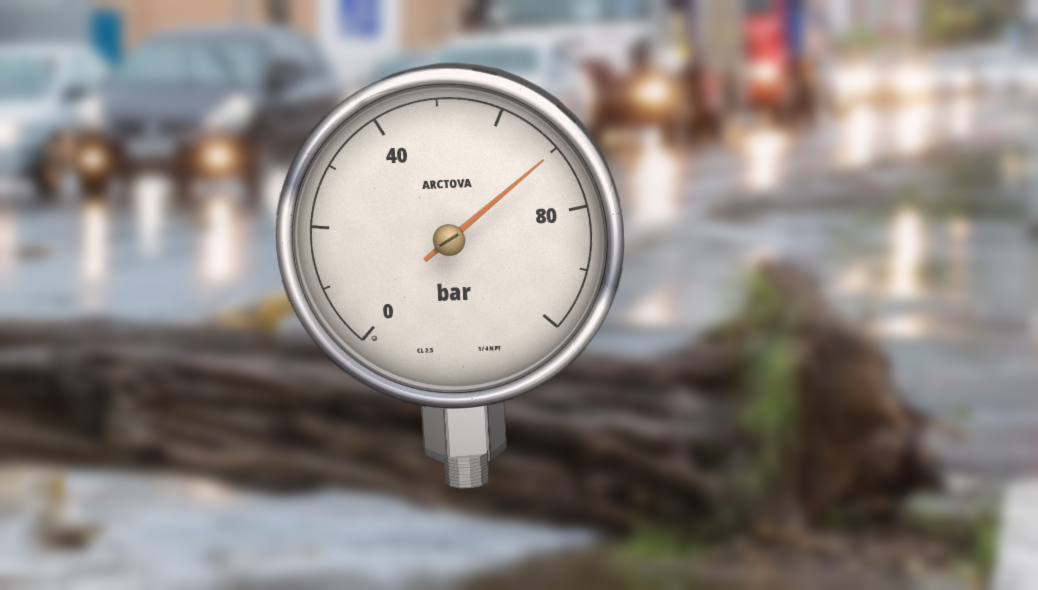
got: 70 bar
